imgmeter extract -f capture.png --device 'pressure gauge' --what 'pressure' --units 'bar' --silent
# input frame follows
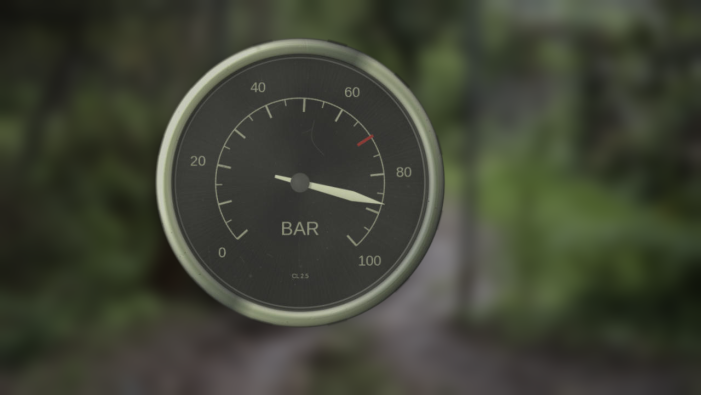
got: 87.5 bar
